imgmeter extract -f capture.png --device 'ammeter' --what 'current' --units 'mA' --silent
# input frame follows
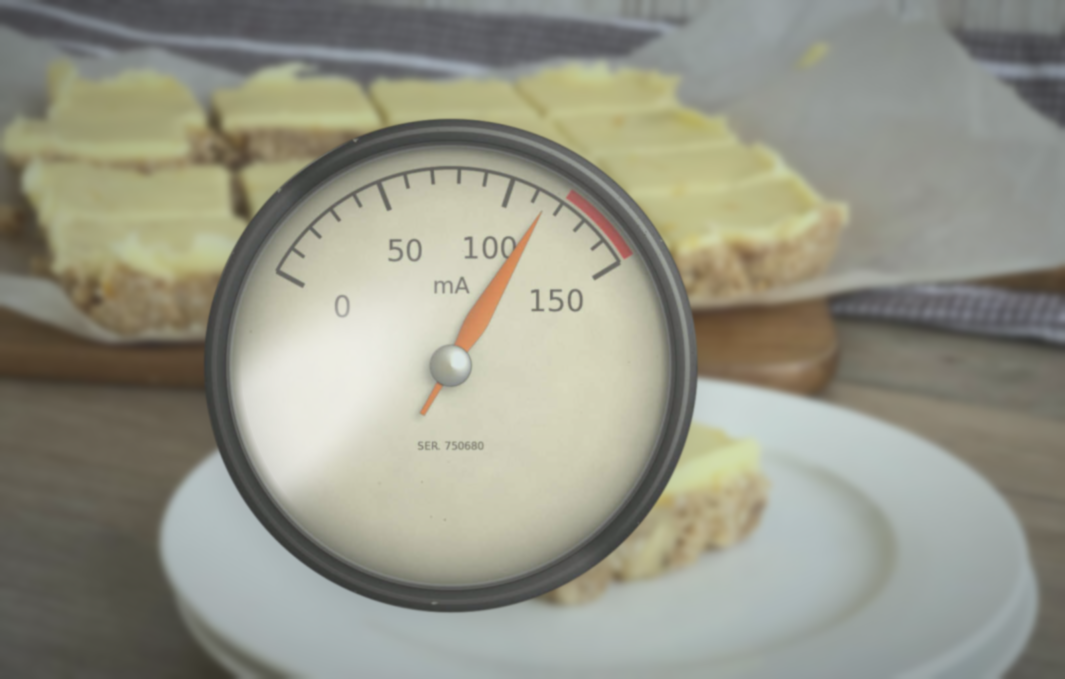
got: 115 mA
